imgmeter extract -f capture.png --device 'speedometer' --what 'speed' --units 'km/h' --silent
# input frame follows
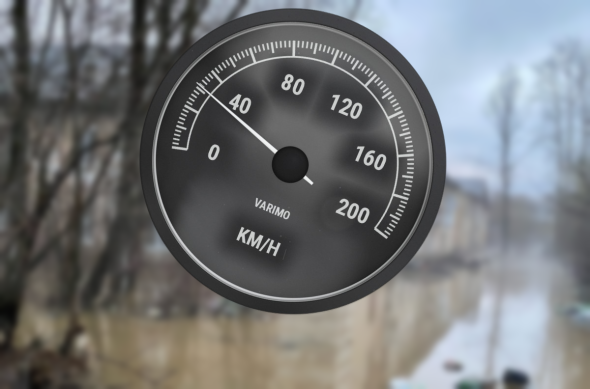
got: 32 km/h
